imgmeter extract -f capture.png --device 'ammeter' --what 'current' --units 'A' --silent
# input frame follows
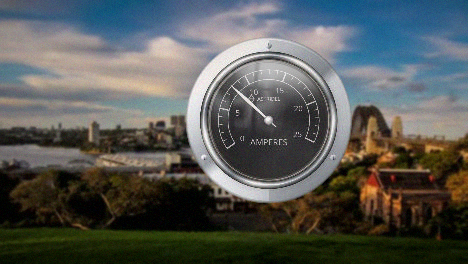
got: 8 A
